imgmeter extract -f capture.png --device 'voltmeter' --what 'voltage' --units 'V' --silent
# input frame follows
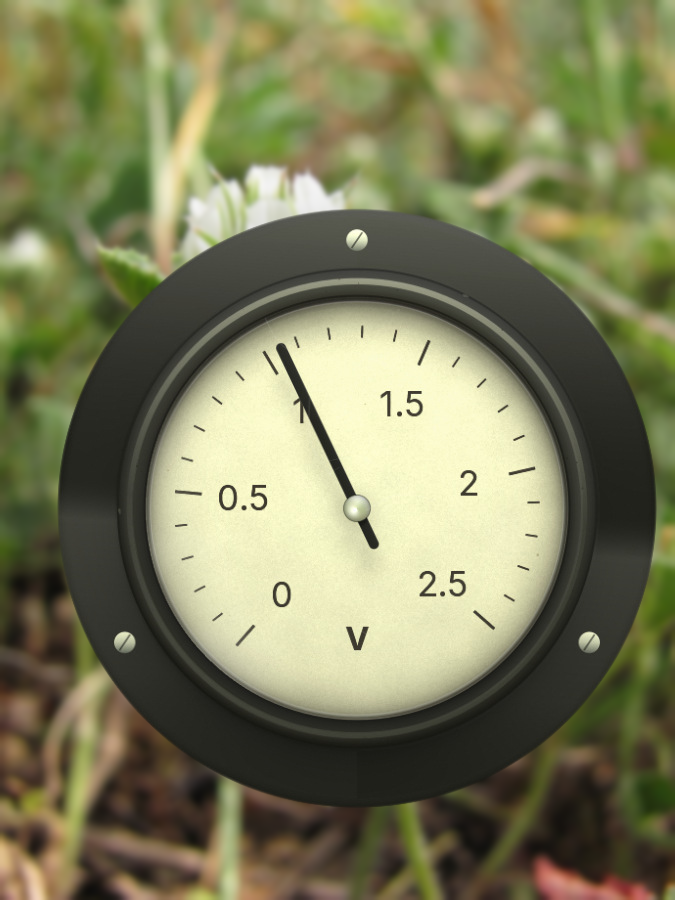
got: 1.05 V
